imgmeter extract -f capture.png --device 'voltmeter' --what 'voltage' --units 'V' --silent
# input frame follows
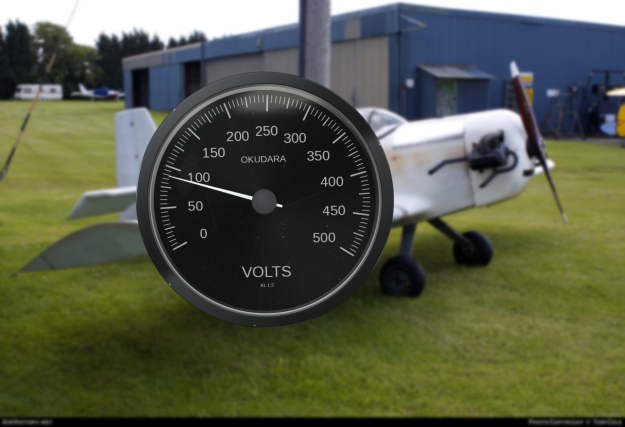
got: 90 V
